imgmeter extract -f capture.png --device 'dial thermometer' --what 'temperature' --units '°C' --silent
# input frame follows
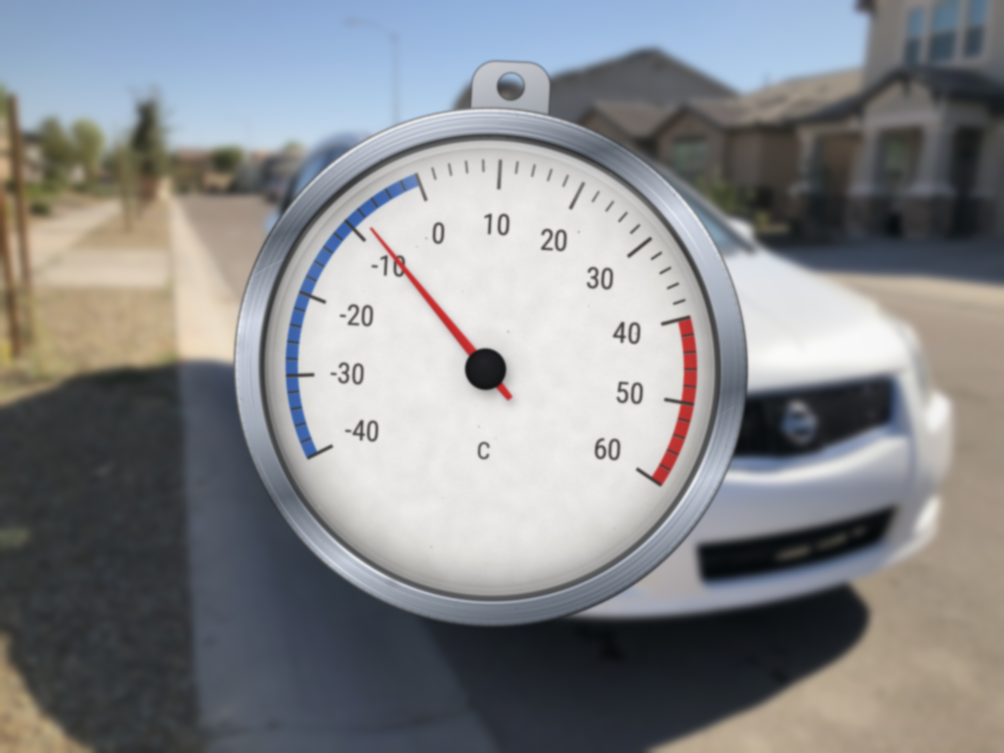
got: -8 °C
